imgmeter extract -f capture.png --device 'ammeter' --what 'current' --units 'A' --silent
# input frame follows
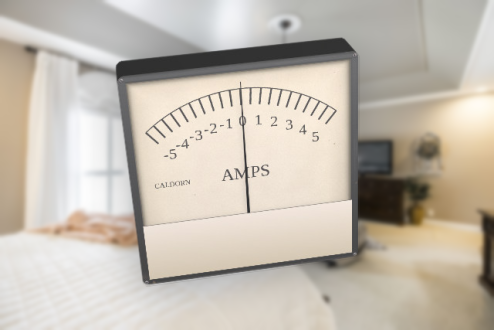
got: 0 A
